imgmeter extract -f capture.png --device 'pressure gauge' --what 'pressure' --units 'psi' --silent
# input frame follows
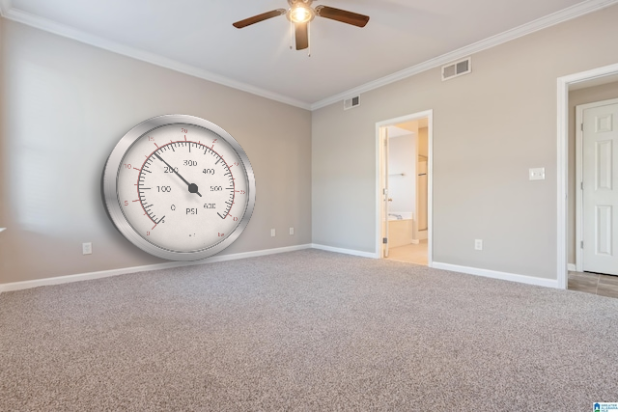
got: 200 psi
